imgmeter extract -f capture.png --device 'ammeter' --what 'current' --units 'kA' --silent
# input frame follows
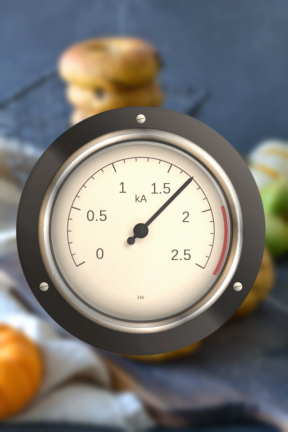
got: 1.7 kA
